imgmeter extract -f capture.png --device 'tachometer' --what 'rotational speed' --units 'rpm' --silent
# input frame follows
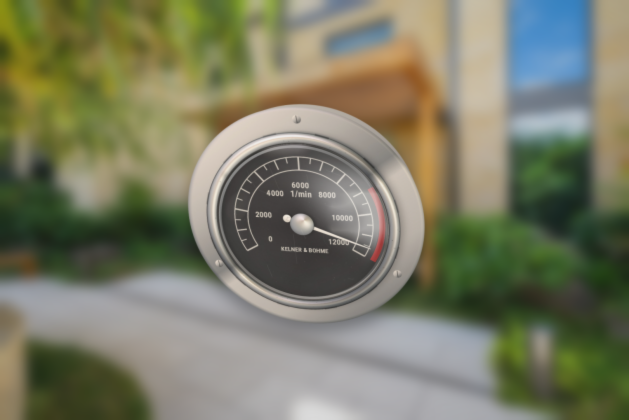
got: 11500 rpm
